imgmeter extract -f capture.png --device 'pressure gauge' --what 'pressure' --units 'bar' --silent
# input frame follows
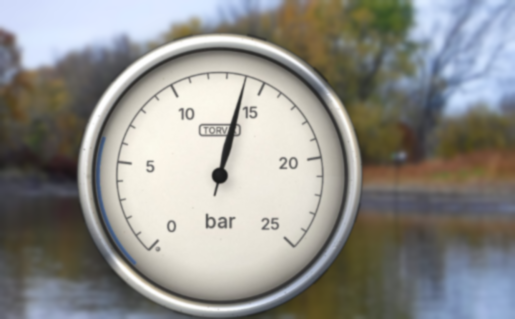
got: 14 bar
